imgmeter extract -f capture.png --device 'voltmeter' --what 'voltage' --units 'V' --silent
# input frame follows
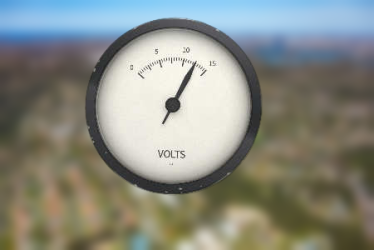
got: 12.5 V
